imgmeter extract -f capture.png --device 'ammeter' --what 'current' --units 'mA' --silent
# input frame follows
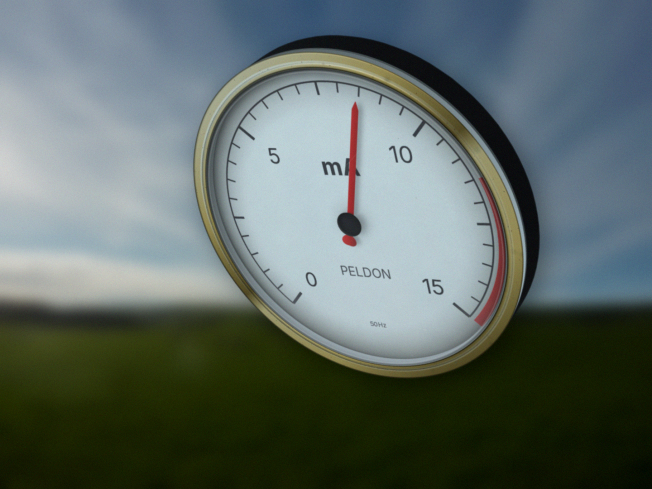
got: 8.5 mA
